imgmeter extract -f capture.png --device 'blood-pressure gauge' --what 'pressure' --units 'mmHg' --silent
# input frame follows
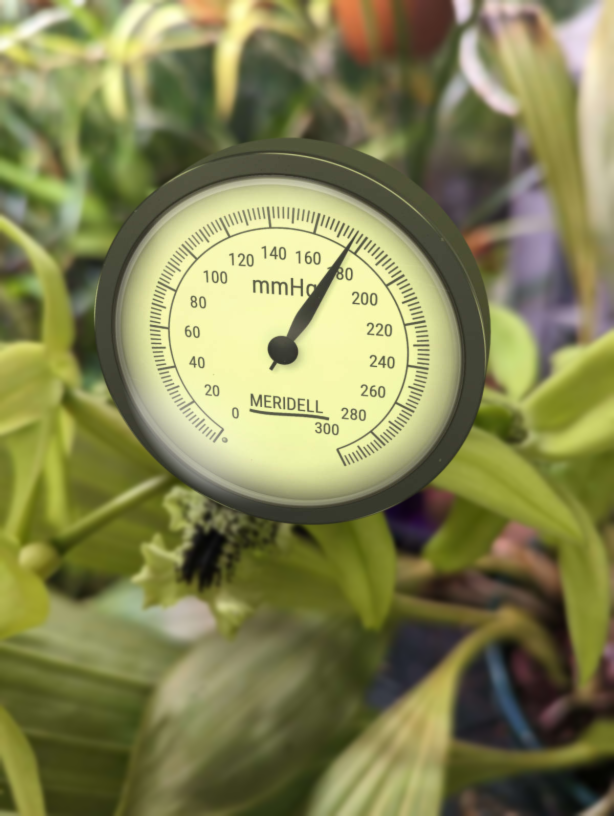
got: 176 mmHg
